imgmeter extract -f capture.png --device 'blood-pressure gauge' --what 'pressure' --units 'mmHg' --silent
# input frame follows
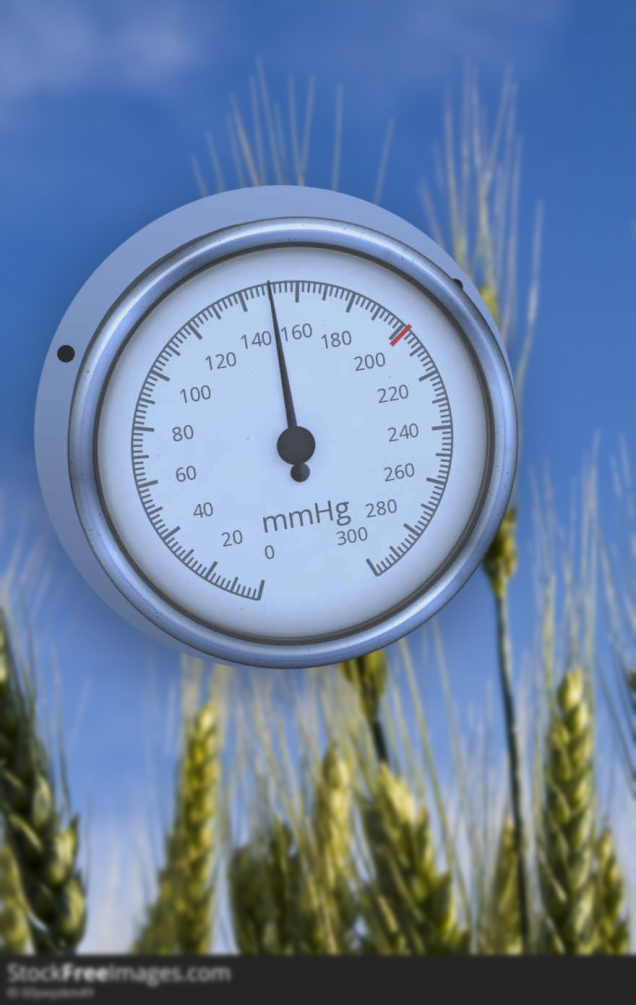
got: 150 mmHg
